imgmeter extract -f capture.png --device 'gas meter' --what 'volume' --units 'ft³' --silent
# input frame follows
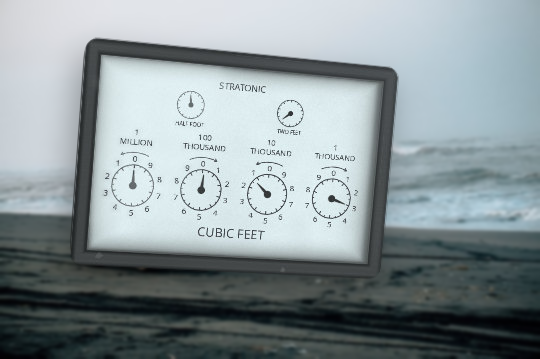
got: 1300 ft³
